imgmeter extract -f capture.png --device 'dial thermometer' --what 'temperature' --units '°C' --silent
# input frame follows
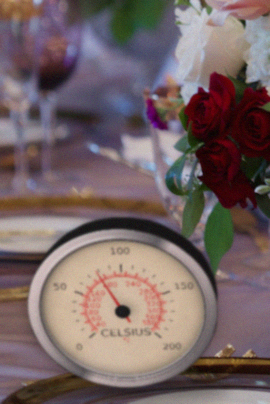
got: 80 °C
